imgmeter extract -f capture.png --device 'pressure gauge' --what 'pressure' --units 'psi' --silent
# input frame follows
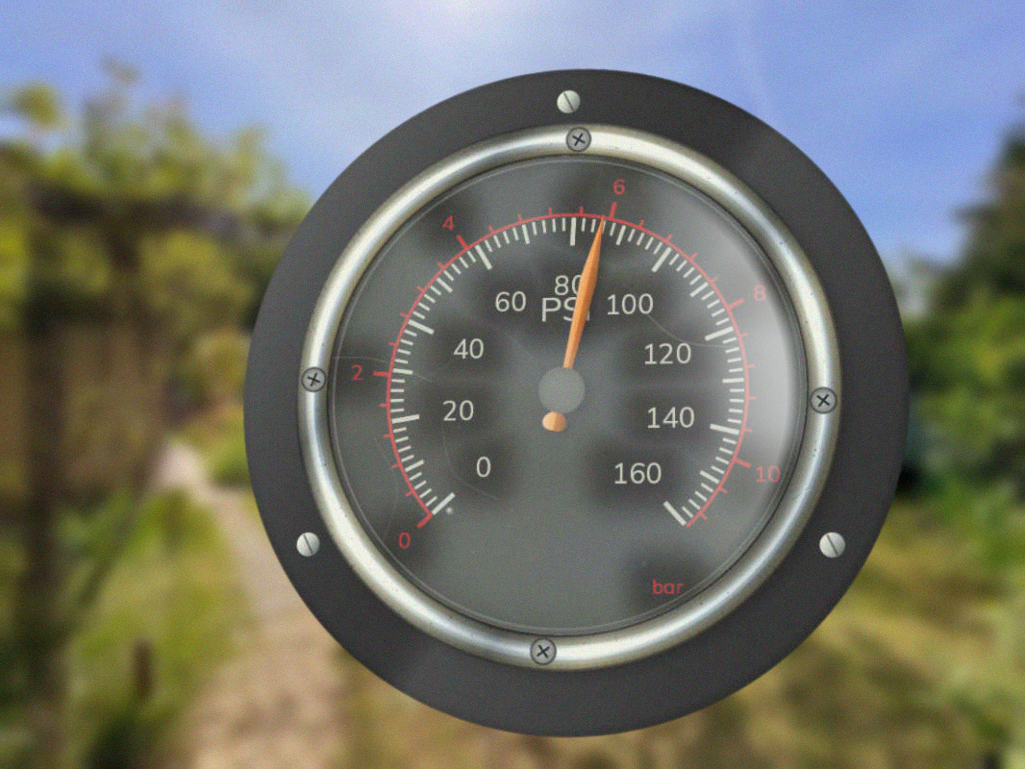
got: 86 psi
